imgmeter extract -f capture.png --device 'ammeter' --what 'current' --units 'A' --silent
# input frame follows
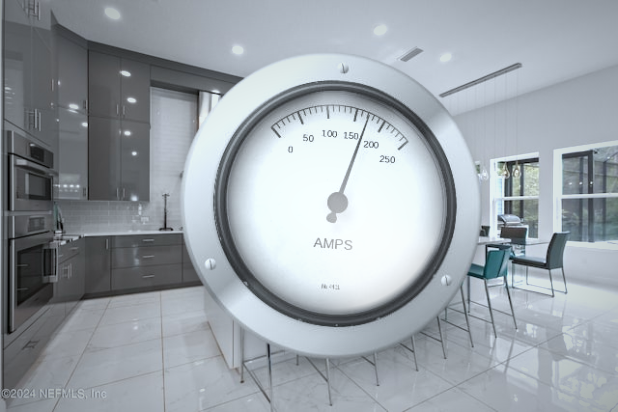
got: 170 A
